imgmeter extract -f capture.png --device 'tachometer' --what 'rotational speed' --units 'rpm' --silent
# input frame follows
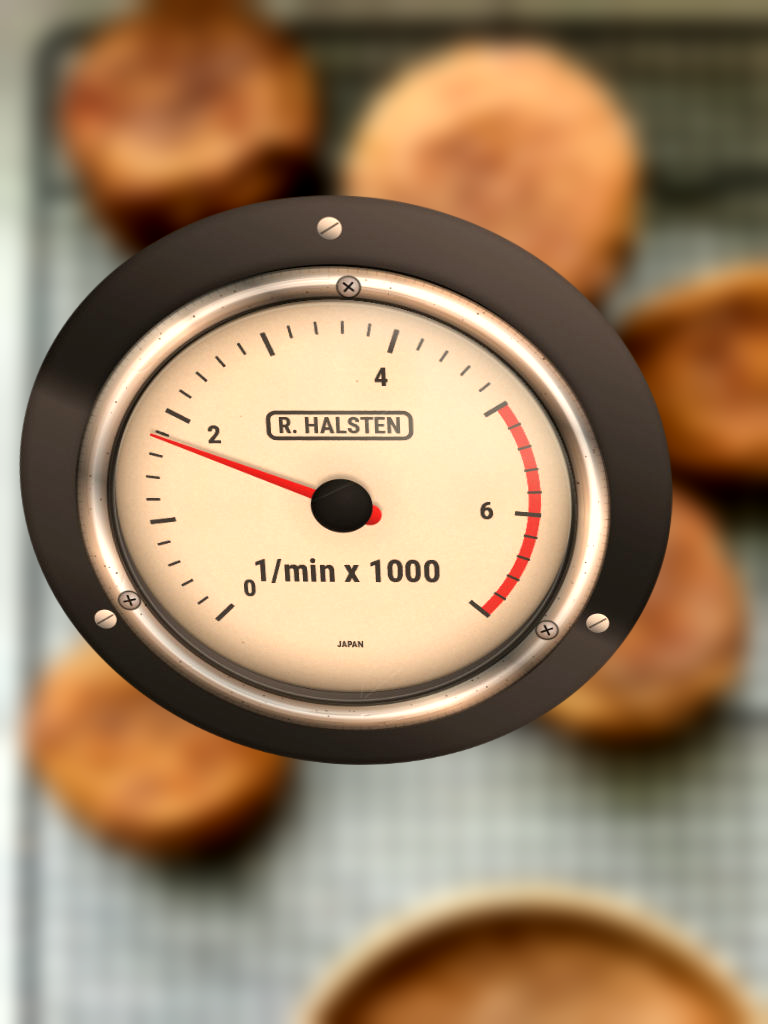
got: 1800 rpm
